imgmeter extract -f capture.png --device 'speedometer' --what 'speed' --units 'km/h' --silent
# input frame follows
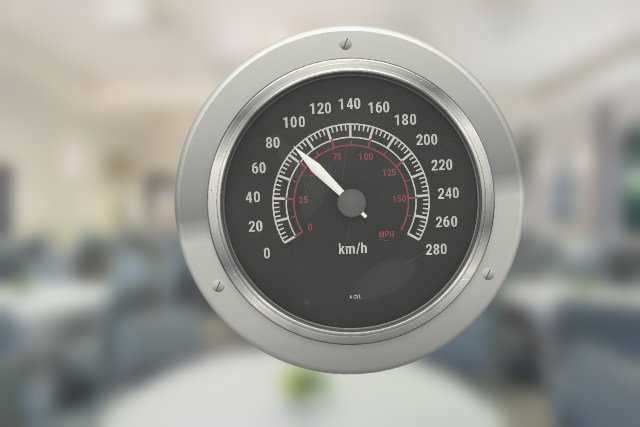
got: 88 km/h
